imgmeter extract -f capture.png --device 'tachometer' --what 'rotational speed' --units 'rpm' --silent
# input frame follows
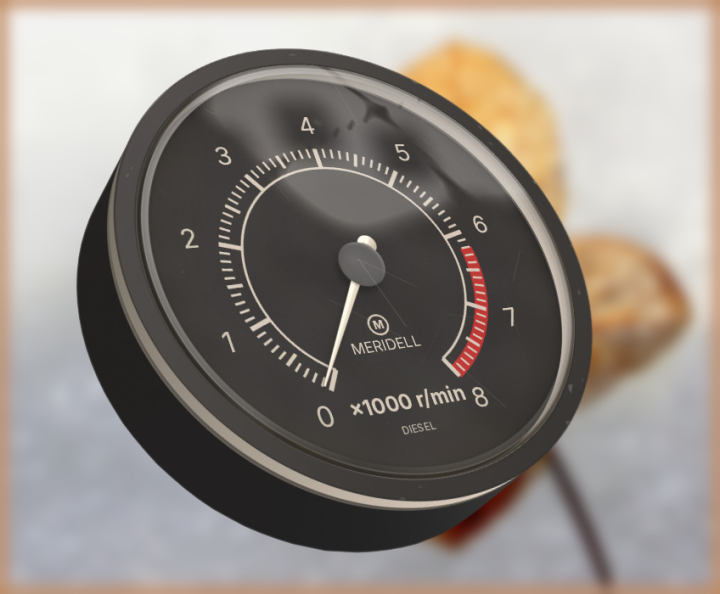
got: 100 rpm
